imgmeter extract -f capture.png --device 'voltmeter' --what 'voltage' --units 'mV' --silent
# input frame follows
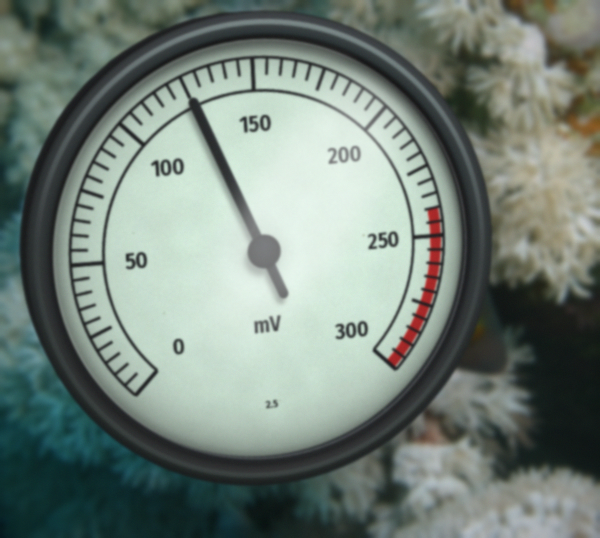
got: 125 mV
